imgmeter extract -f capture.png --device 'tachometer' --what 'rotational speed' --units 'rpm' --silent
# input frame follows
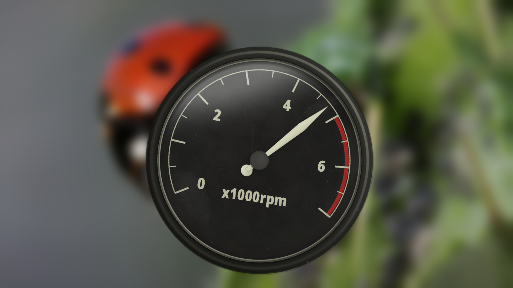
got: 4750 rpm
